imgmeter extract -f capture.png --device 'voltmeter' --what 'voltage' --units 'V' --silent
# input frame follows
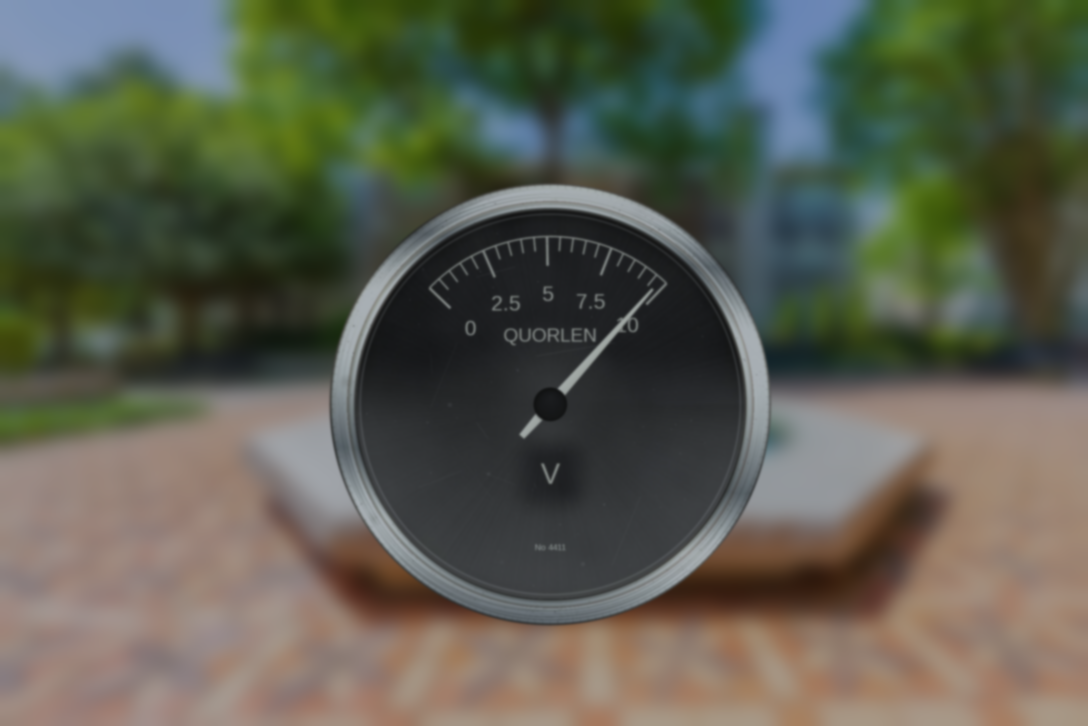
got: 9.75 V
